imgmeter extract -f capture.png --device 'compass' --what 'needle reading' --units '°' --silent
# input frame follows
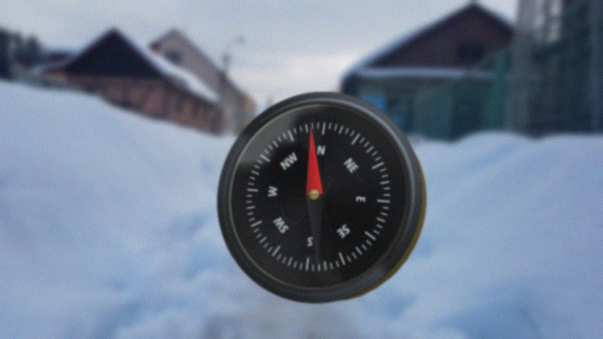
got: 350 °
